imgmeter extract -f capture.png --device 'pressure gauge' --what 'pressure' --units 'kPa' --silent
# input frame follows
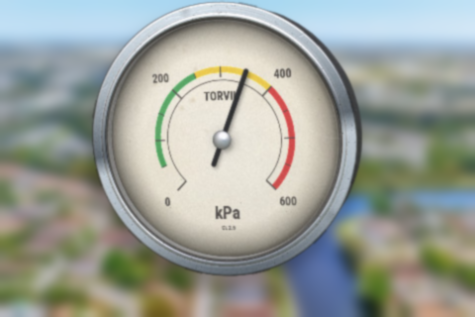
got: 350 kPa
